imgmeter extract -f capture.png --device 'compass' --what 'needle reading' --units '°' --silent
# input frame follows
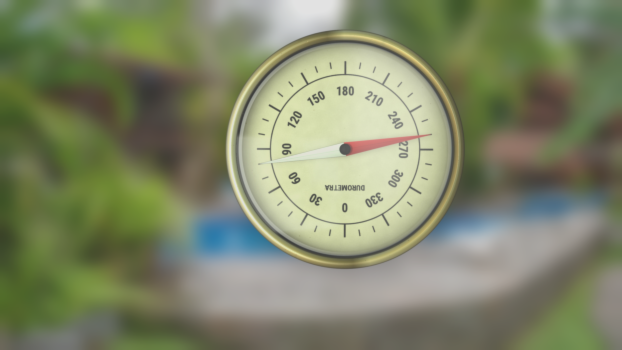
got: 260 °
